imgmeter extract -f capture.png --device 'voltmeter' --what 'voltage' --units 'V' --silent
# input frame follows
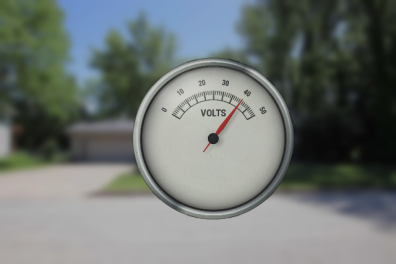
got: 40 V
